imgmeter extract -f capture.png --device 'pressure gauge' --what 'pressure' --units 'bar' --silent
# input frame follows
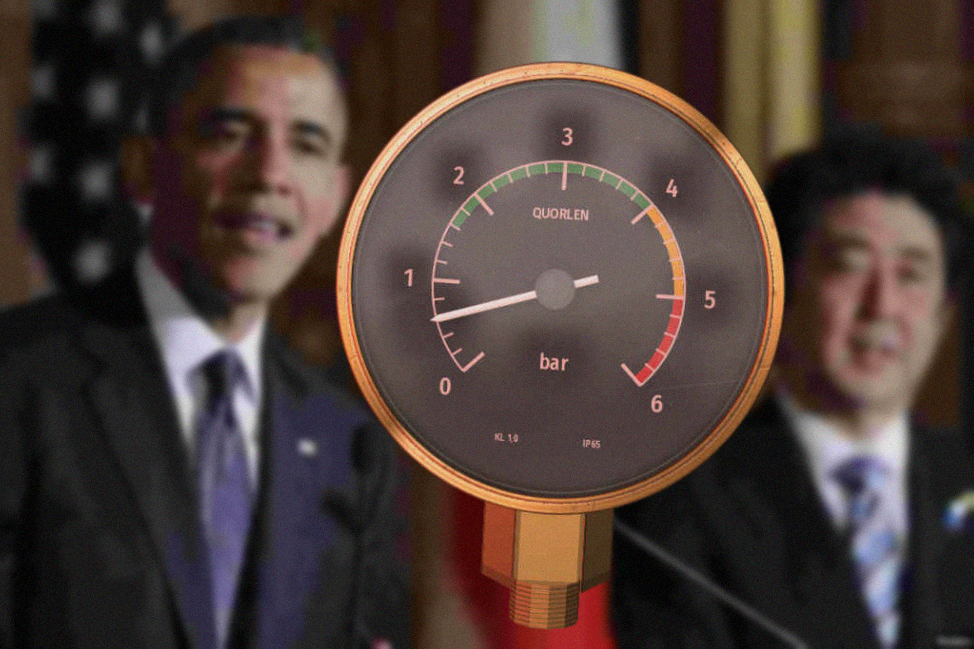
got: 0.6 bar
